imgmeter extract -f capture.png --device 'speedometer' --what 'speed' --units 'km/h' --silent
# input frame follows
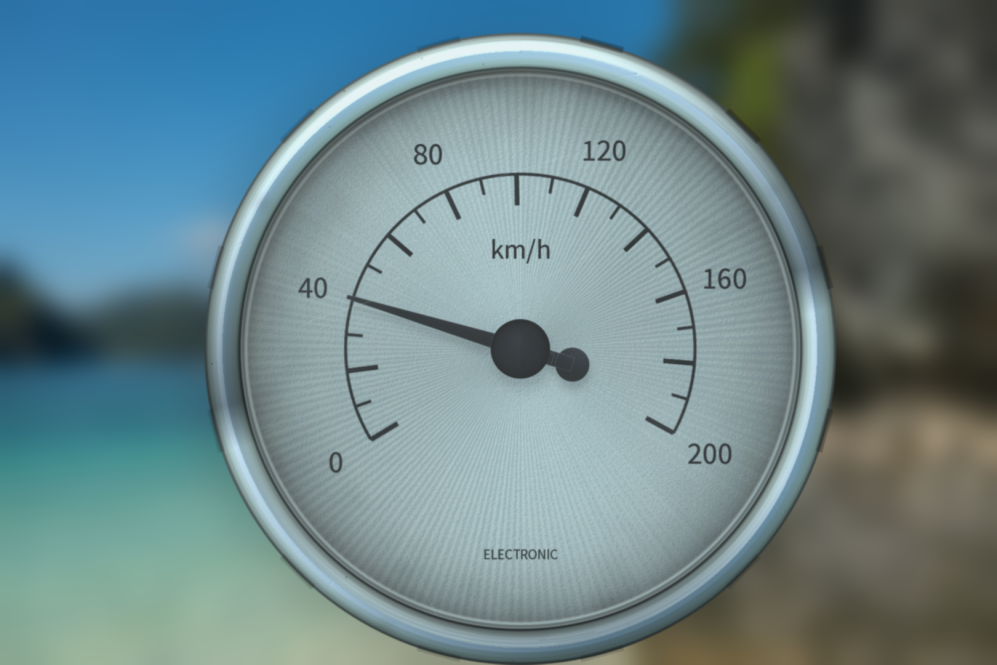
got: 40 km/h
